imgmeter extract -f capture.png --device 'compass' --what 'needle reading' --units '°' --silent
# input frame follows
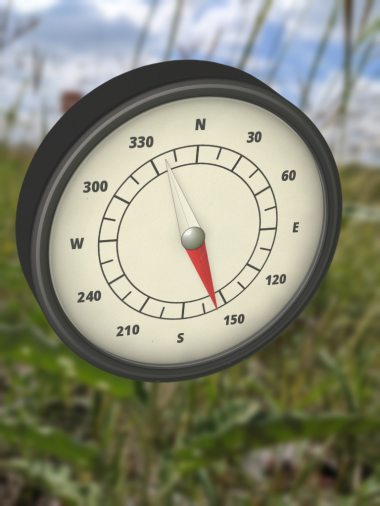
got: 157.5 °
